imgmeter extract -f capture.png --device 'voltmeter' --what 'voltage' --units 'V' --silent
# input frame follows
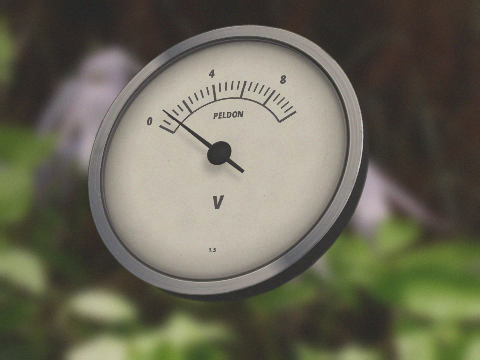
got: 0.8 V
